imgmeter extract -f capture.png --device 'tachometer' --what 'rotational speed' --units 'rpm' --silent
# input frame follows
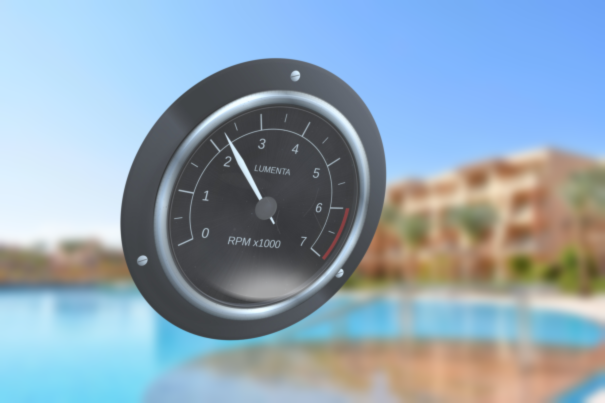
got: 2250 rpm
